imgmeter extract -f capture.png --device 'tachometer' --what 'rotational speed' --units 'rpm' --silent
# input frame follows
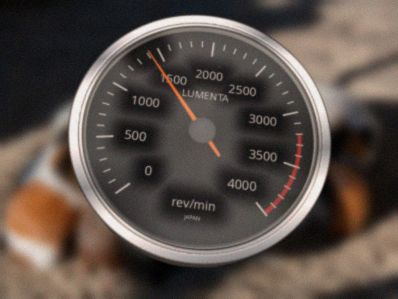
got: 1400 rpm
